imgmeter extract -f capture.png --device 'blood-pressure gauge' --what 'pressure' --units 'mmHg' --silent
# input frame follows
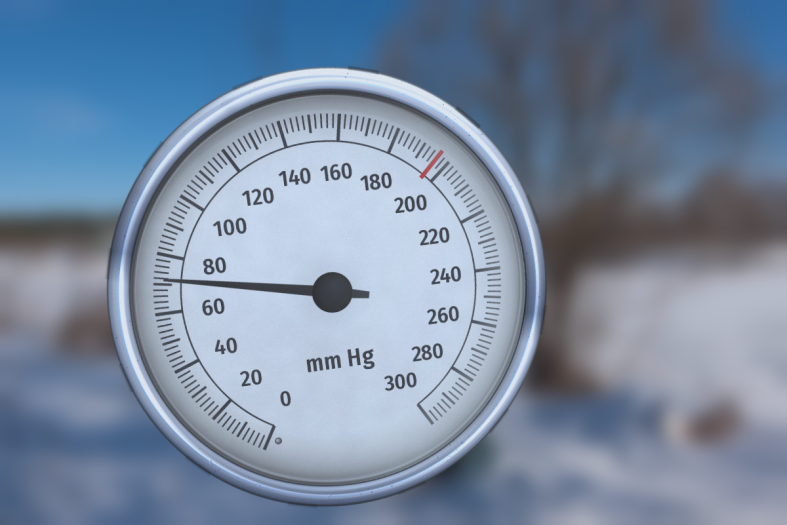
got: 72 mmHg
